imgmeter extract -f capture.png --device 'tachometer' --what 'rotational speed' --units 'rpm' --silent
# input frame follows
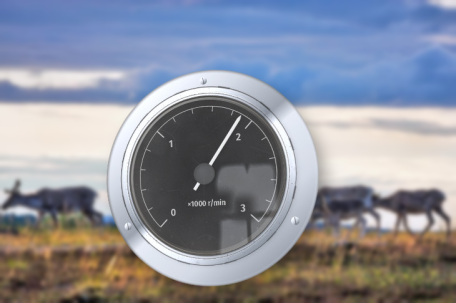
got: 1900 rpm
